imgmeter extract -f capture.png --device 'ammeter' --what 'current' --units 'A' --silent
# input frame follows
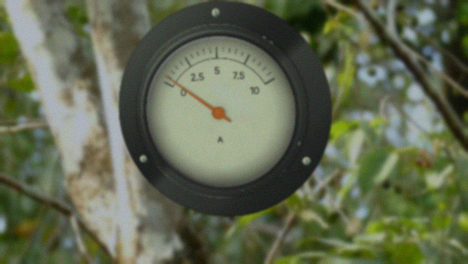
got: 0.5 A
